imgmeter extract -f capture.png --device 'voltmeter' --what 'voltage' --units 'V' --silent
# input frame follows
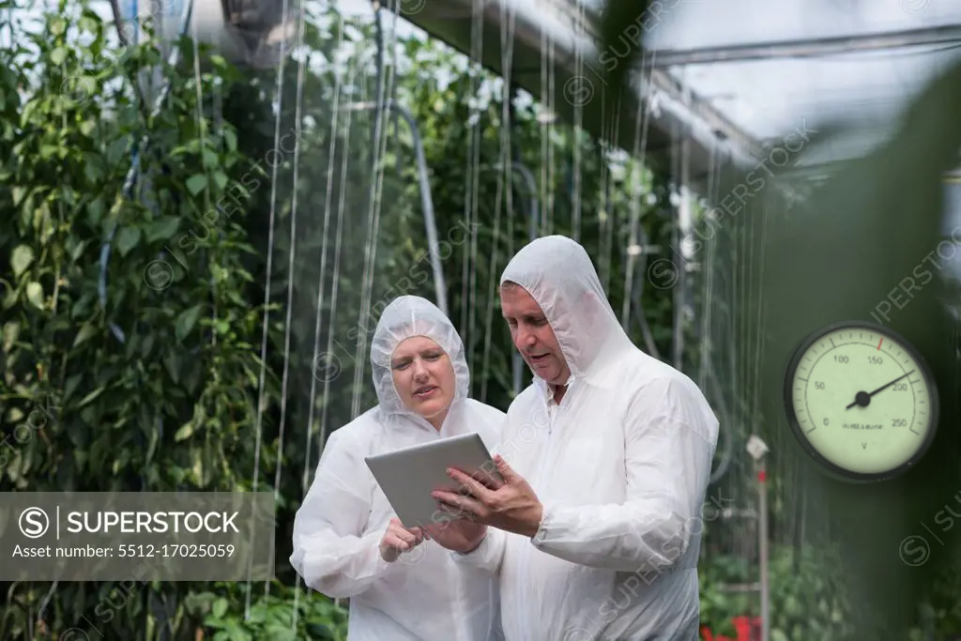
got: 190 V
